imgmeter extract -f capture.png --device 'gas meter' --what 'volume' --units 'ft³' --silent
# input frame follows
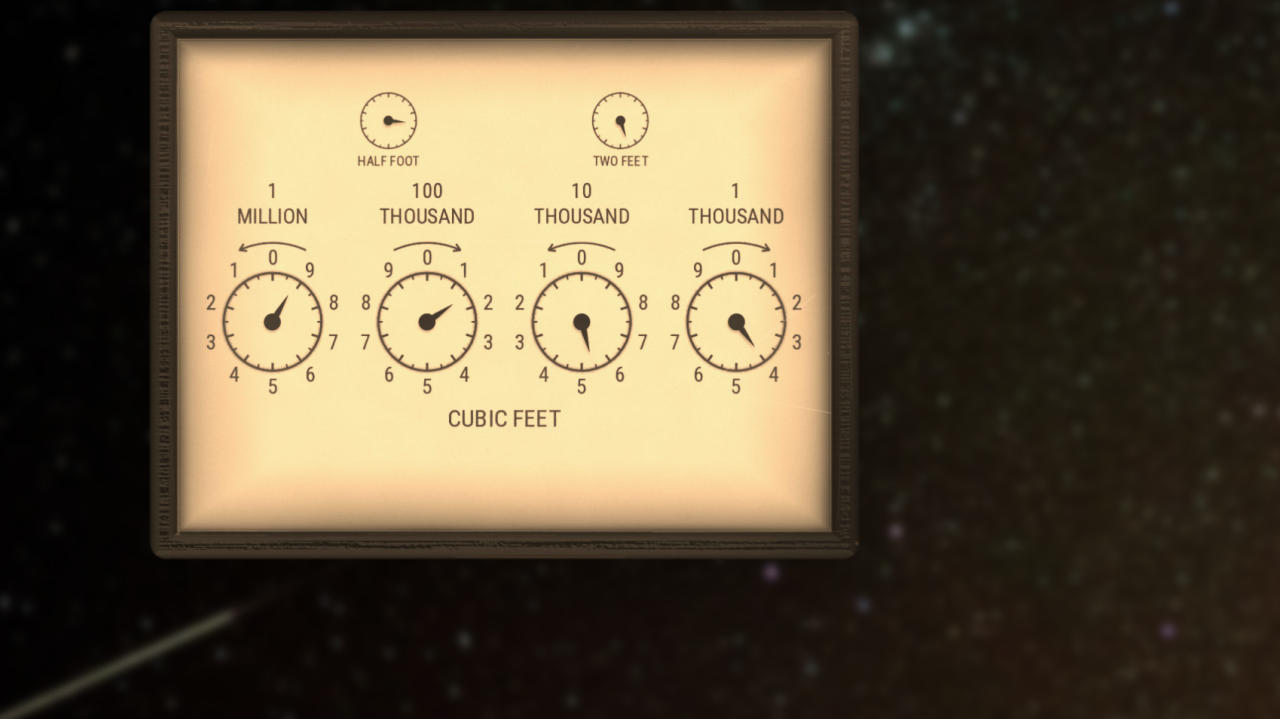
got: 915400 ft³
